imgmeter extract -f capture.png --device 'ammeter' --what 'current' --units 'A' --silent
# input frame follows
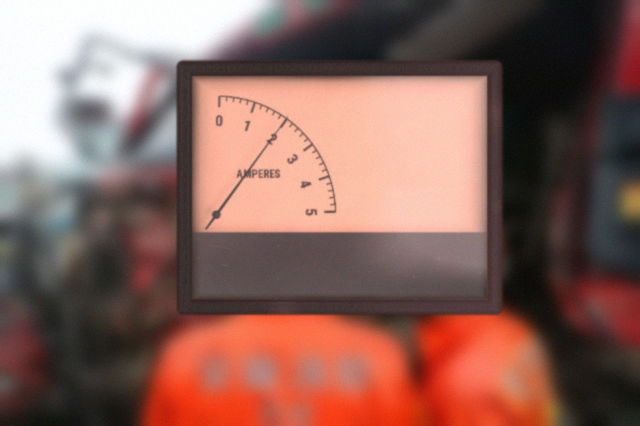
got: 2 A
